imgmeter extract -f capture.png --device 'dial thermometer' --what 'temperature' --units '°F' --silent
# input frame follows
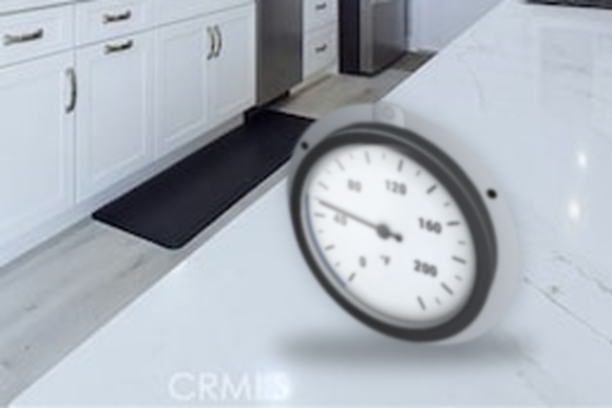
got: 50 °F
